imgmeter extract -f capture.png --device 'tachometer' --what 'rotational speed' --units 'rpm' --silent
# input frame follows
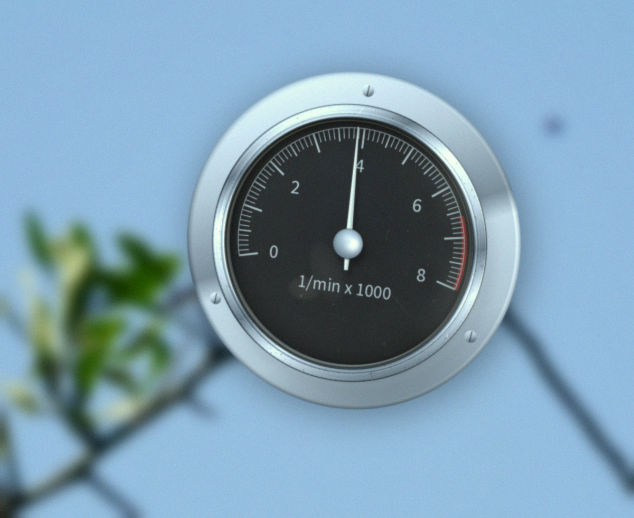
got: 3900 rpm
